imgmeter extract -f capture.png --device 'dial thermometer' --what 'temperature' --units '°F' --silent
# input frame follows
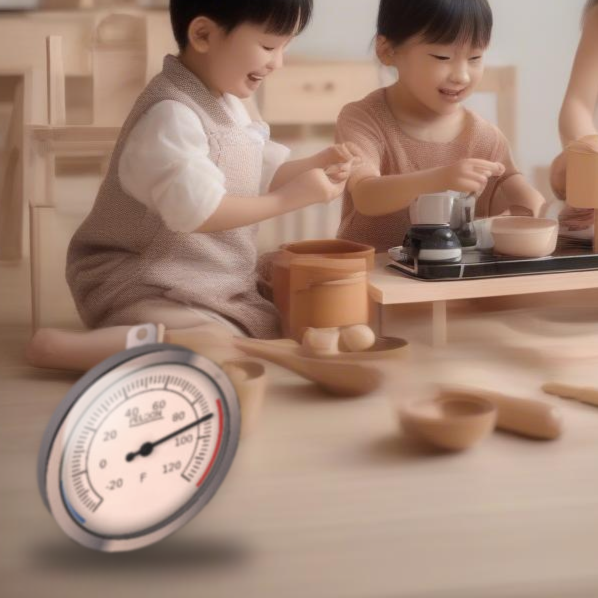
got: 90 °F
